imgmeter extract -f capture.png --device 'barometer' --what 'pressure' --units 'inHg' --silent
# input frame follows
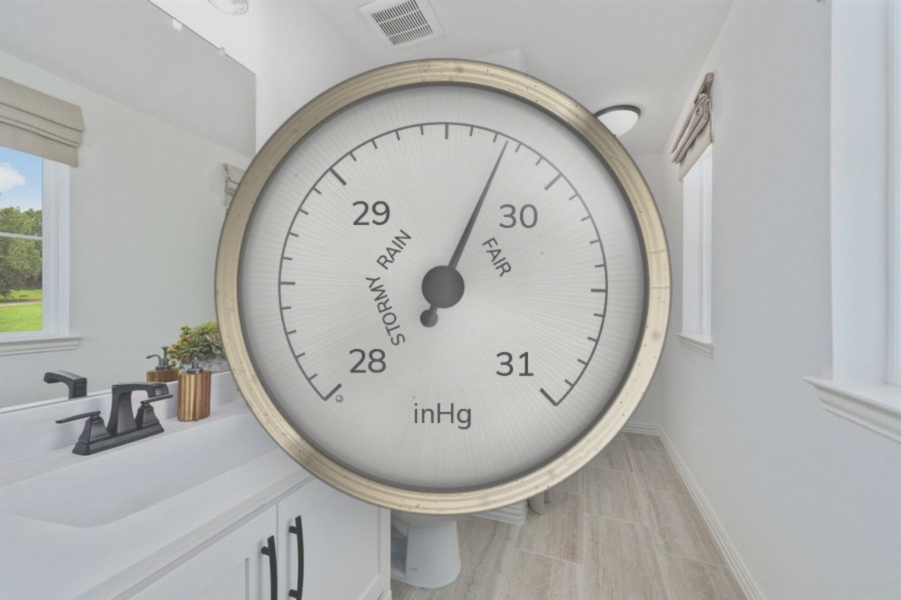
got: 29.75 inHg
